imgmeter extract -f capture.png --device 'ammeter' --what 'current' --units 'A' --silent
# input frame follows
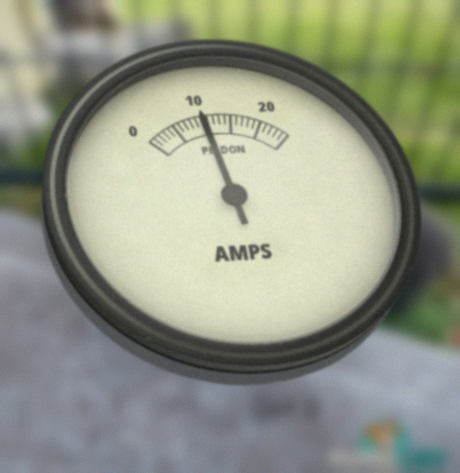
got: 10 A
